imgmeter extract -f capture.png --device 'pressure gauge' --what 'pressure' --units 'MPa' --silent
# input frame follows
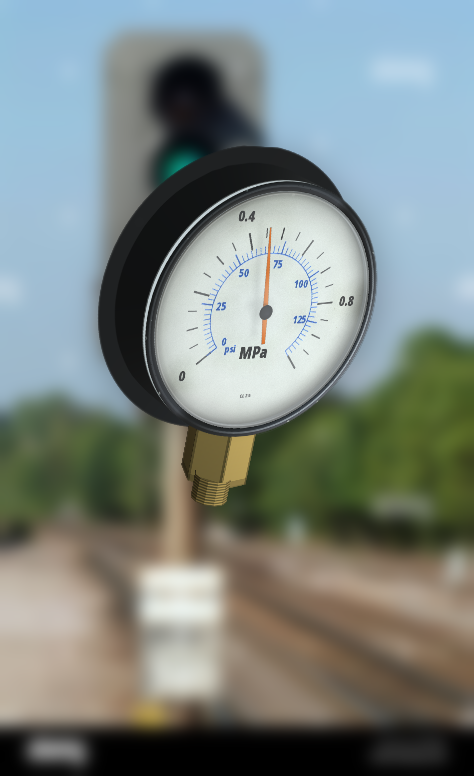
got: 0.45 MPa
